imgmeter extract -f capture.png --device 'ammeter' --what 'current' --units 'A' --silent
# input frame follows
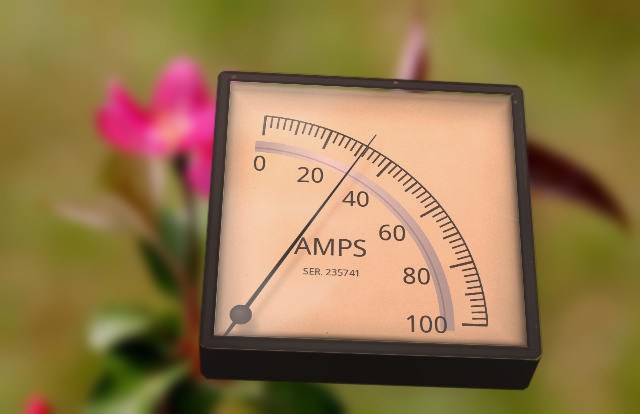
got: 32 A
